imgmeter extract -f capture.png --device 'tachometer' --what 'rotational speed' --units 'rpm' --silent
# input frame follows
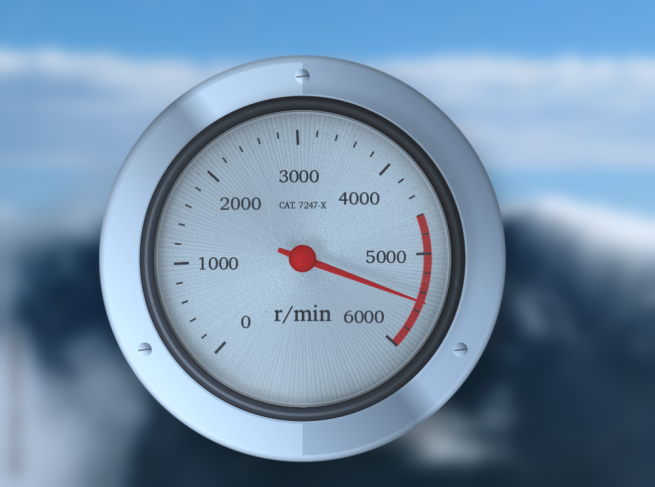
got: 5500 rpm
